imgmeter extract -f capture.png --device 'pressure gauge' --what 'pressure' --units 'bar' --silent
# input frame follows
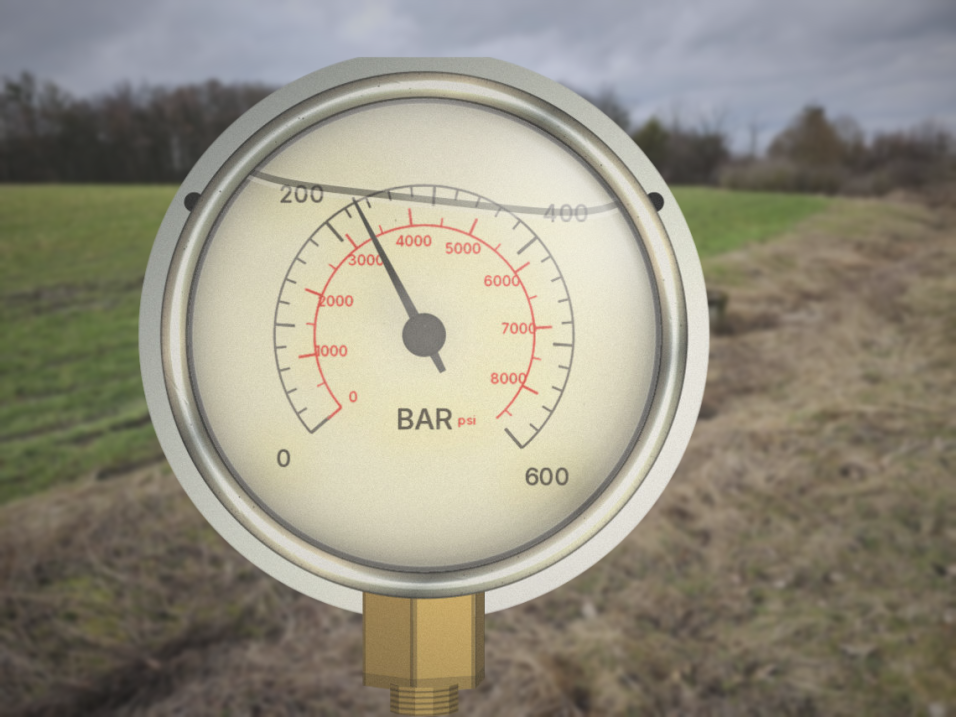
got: 230 bar
